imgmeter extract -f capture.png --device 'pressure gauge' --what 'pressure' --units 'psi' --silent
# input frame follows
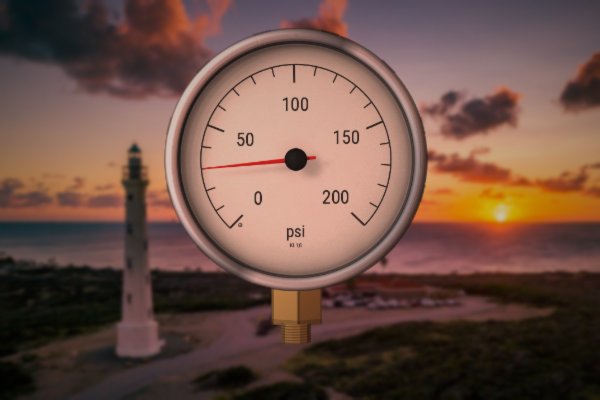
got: 30 psi
